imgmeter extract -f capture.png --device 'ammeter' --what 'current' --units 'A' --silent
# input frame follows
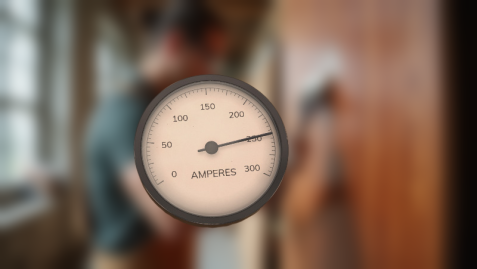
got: 250 A
